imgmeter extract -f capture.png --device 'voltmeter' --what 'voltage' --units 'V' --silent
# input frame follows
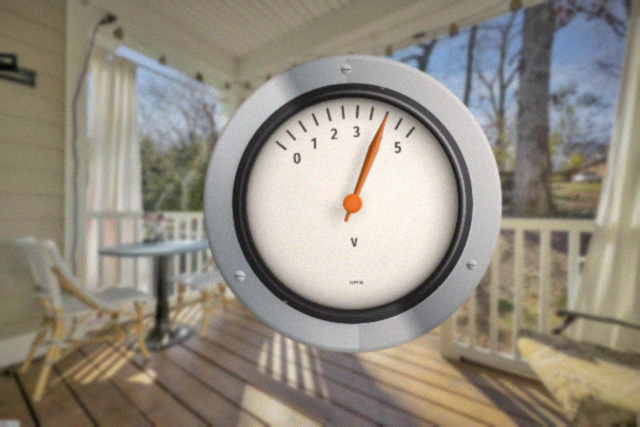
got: 4 V
